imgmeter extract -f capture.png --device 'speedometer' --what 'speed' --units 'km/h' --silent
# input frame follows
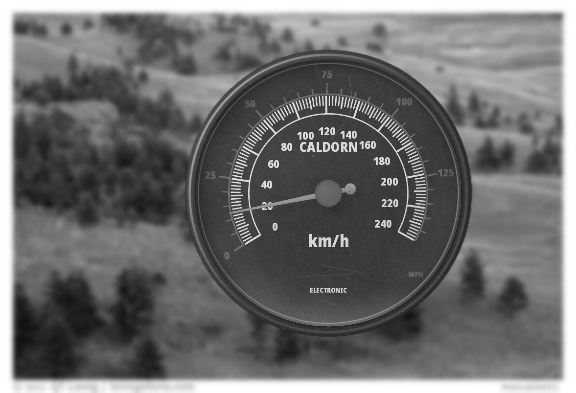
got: 20 km/h
